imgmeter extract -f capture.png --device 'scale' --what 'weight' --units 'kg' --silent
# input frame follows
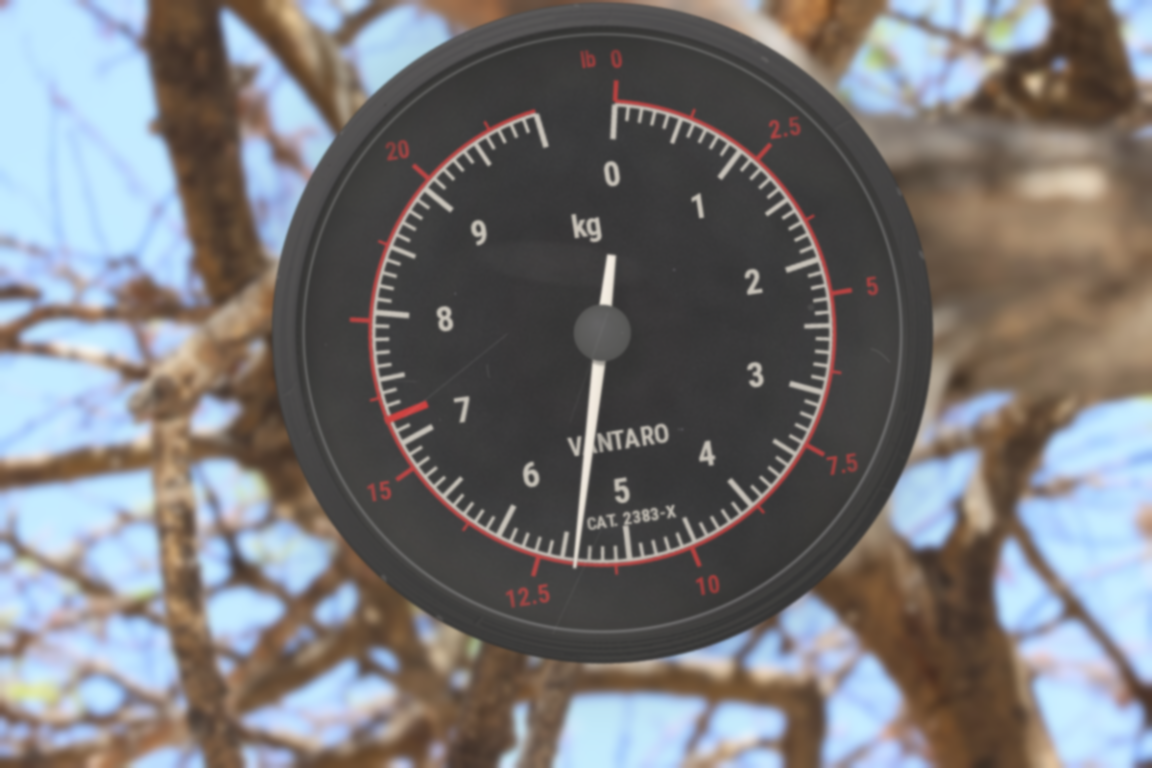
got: 5.4 kg
